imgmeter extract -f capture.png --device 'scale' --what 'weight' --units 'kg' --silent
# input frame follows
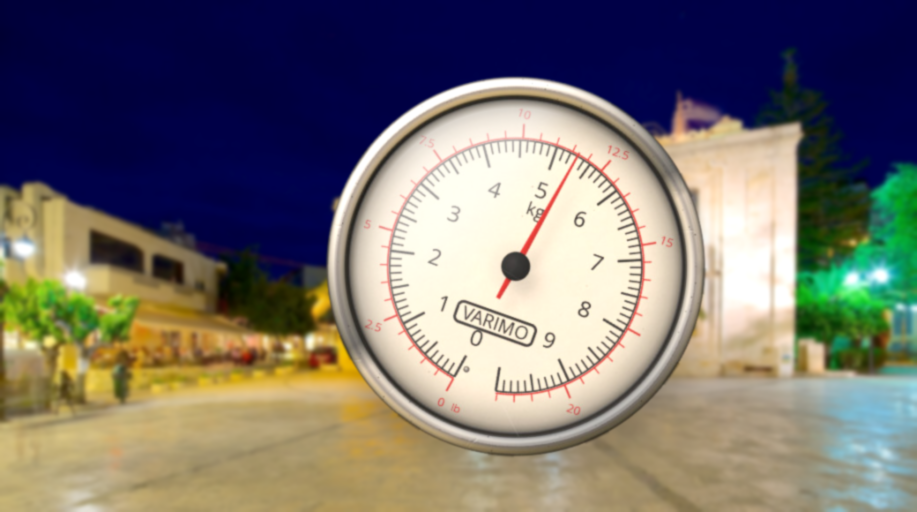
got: 5.3 kg
